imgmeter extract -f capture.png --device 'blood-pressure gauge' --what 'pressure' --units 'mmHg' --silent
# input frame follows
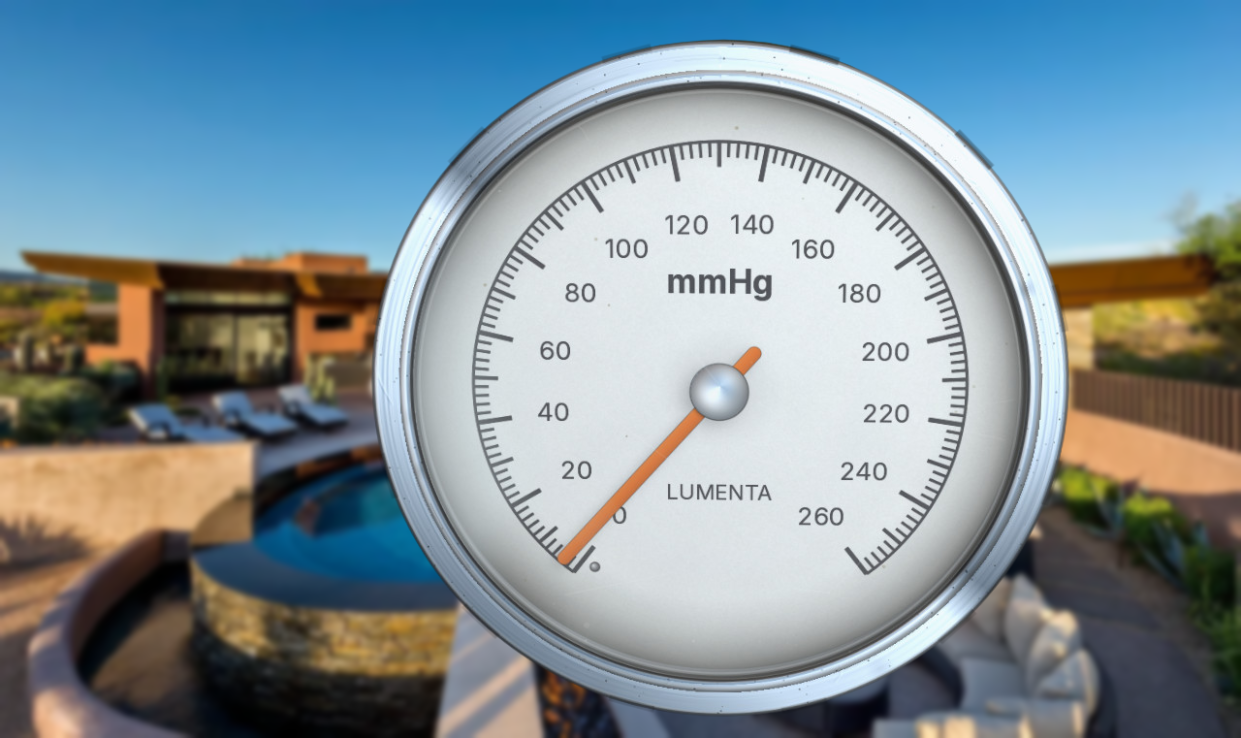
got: 4 mmHg
